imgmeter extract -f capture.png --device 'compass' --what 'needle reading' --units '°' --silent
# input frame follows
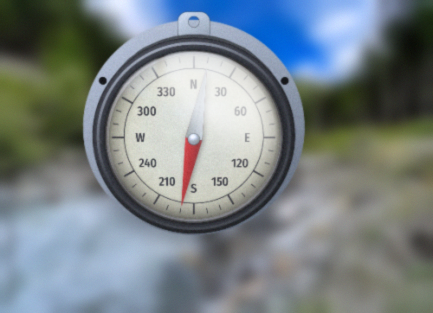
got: 190 °
